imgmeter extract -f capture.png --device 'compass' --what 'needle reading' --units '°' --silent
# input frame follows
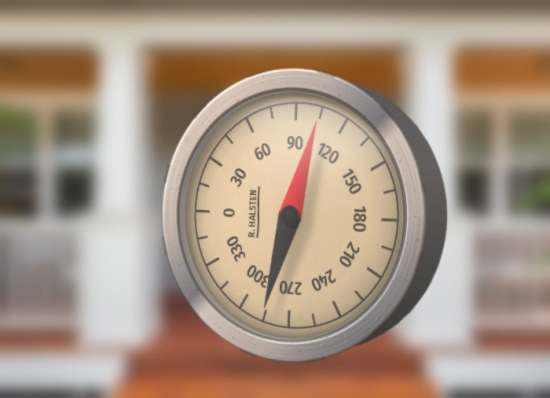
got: 105 °
